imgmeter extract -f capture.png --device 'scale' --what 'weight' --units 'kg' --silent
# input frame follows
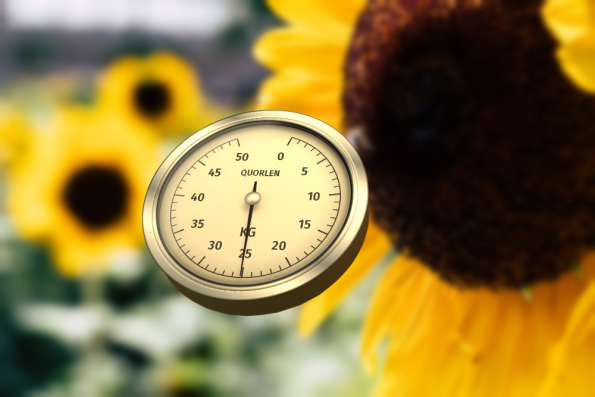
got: 25 kg
